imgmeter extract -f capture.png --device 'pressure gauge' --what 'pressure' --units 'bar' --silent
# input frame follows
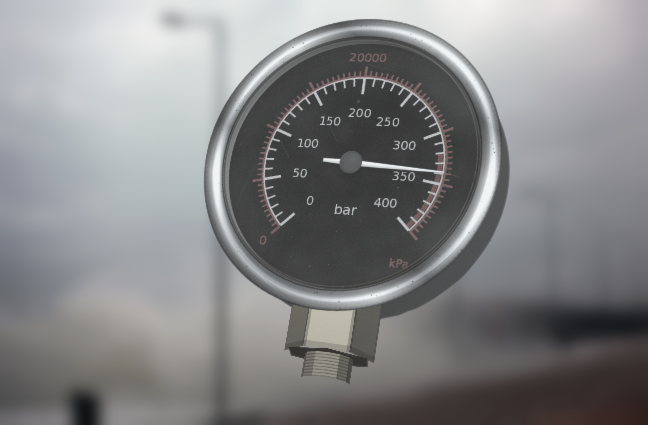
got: 340 bar
